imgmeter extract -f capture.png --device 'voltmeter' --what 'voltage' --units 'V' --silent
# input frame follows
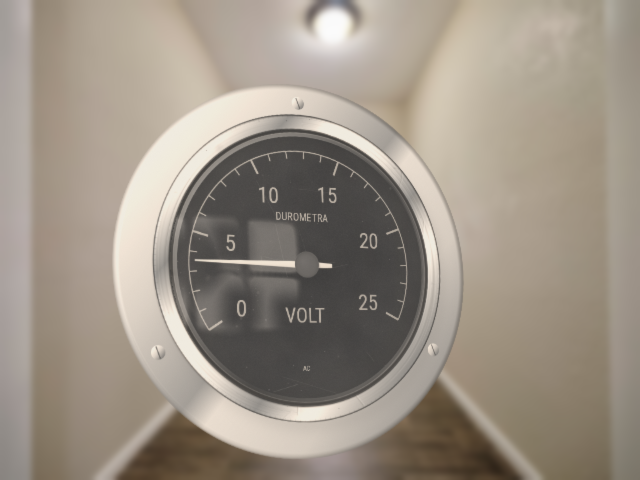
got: 3.5 V
